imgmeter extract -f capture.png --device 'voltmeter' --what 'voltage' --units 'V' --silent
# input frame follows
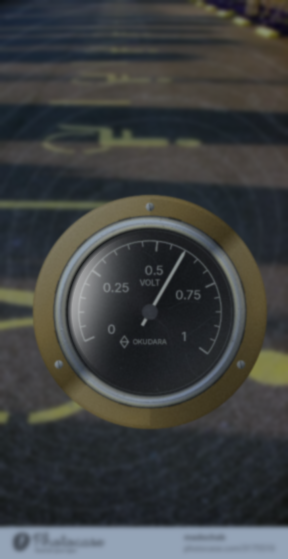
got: 0.6 V
